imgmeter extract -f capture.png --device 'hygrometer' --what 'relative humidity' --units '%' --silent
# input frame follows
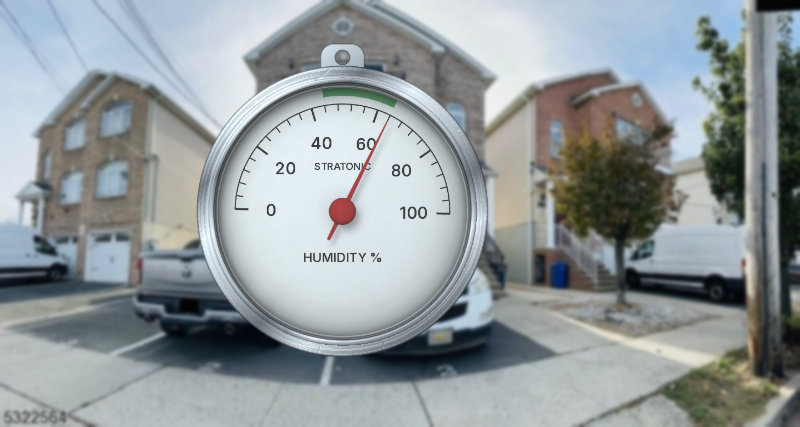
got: 64 %
